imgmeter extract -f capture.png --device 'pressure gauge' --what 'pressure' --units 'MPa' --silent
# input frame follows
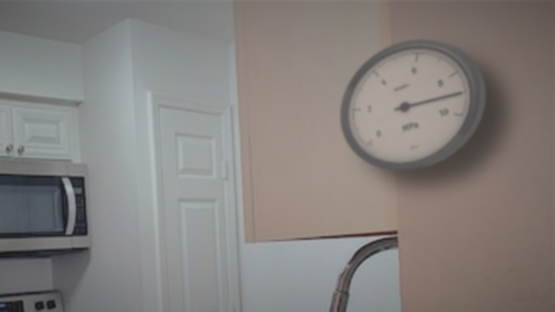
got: 9 MPa
